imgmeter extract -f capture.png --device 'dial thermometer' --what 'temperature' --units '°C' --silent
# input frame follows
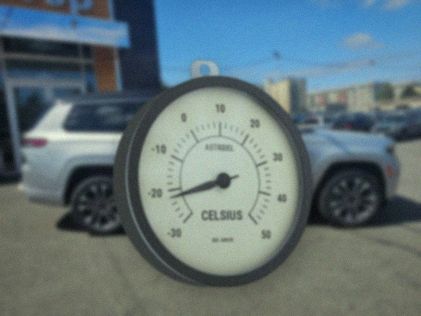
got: -22 °C
